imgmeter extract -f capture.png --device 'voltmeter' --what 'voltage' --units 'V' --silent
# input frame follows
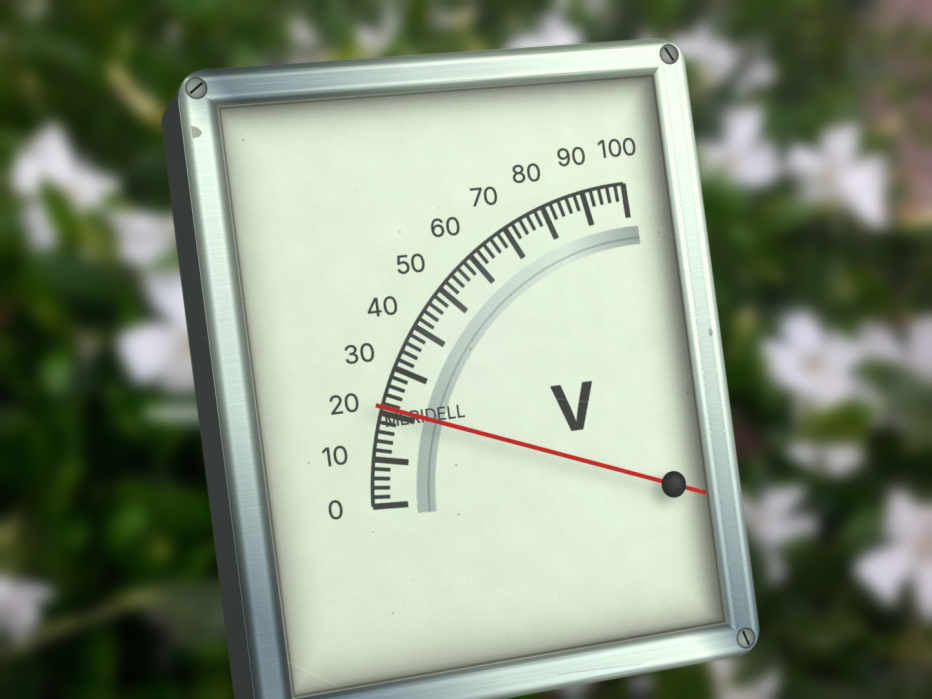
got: 21 V
